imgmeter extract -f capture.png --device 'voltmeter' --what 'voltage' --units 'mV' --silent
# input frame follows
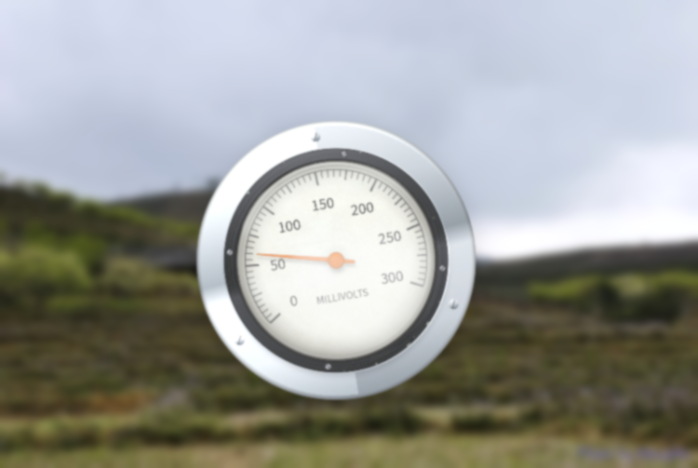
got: 60 mV
